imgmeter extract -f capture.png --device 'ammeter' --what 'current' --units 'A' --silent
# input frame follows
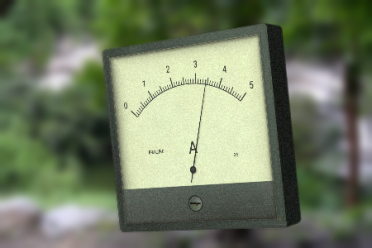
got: 3.5 A
